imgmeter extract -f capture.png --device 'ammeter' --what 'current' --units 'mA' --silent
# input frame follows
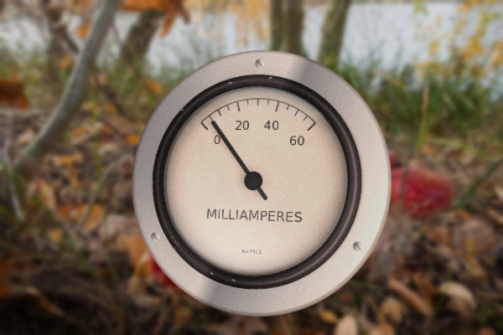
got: 5 mA
